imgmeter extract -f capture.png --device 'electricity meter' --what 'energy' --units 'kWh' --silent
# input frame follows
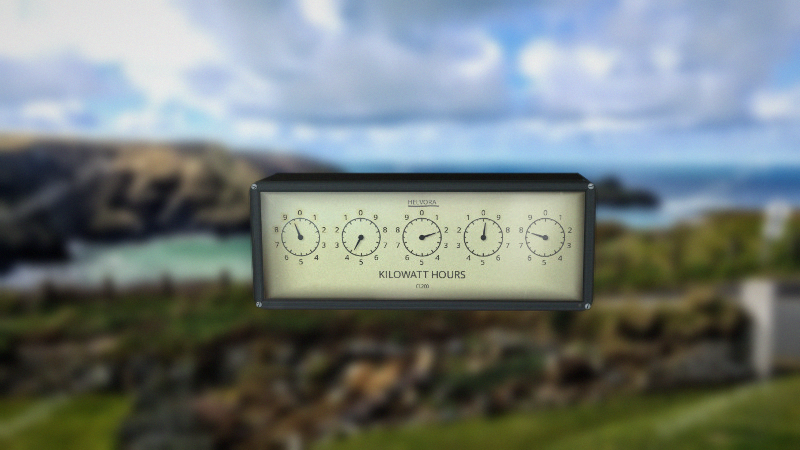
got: 94198 kWh
